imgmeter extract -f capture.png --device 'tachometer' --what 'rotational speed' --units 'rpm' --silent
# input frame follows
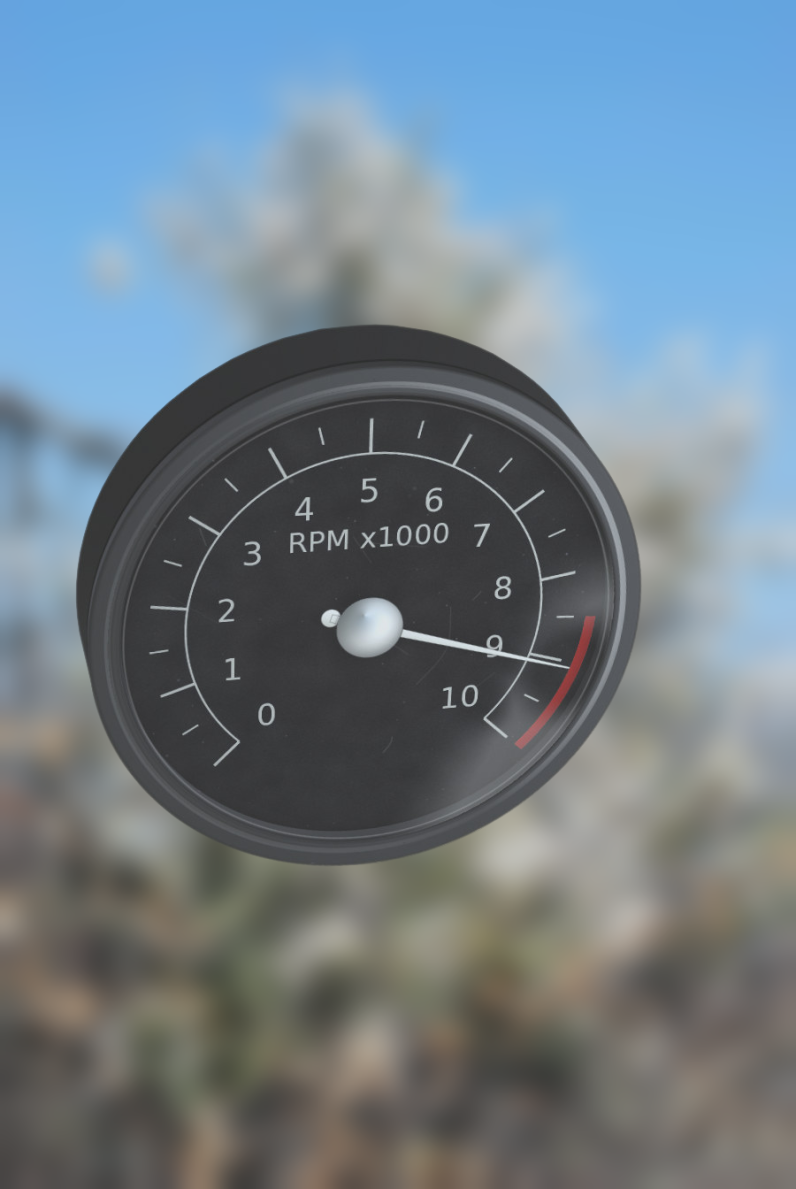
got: 9000 rpm
